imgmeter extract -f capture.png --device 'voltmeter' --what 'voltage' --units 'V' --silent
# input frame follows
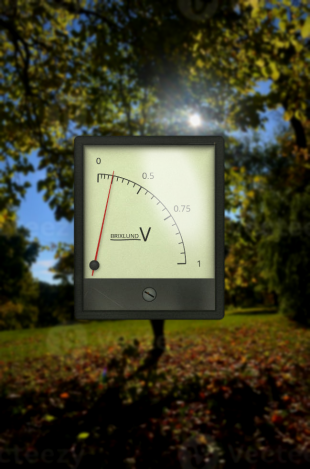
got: 0.25 V
